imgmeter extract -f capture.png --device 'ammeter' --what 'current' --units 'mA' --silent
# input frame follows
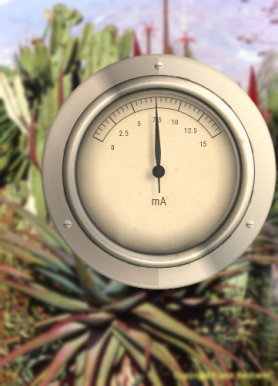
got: 7.5 mA
